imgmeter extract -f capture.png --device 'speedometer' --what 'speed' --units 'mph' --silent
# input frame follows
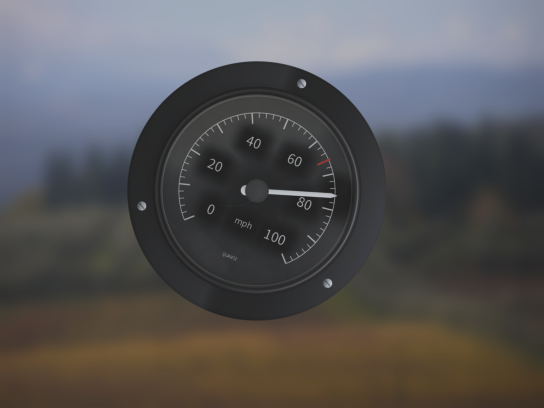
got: 76 mph
